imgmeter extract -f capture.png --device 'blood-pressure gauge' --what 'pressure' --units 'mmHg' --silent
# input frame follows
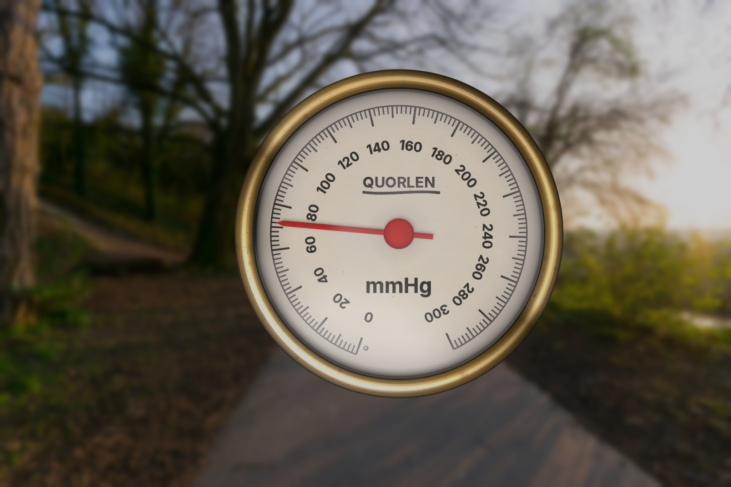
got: 72 mmHg
